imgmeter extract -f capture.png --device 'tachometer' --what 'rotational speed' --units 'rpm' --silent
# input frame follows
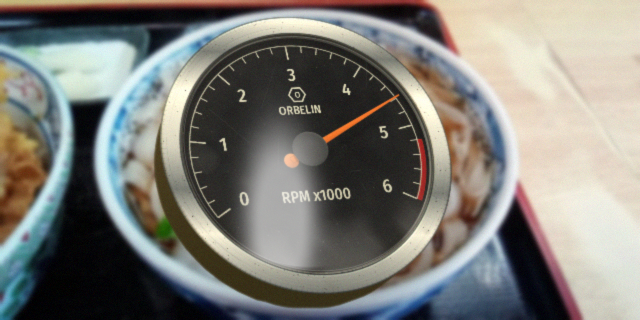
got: 4600 rpm
